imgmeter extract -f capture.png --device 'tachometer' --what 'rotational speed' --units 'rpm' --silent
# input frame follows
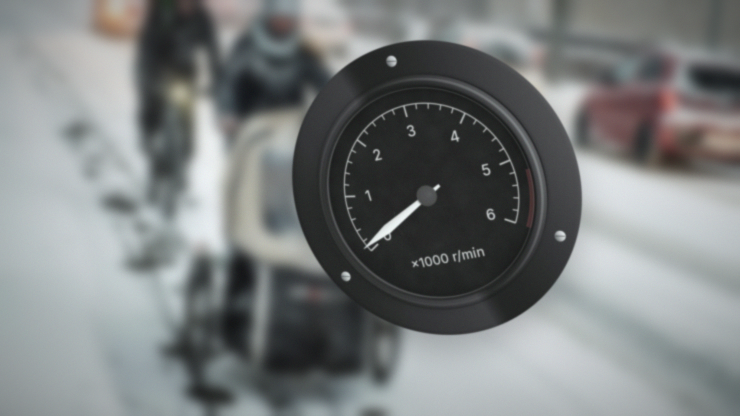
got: 100 rpm
